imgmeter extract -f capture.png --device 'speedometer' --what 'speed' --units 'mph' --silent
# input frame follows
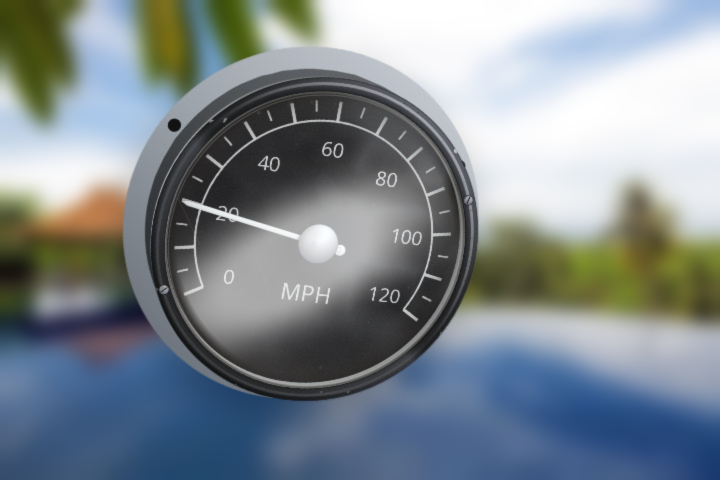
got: 20 mph
